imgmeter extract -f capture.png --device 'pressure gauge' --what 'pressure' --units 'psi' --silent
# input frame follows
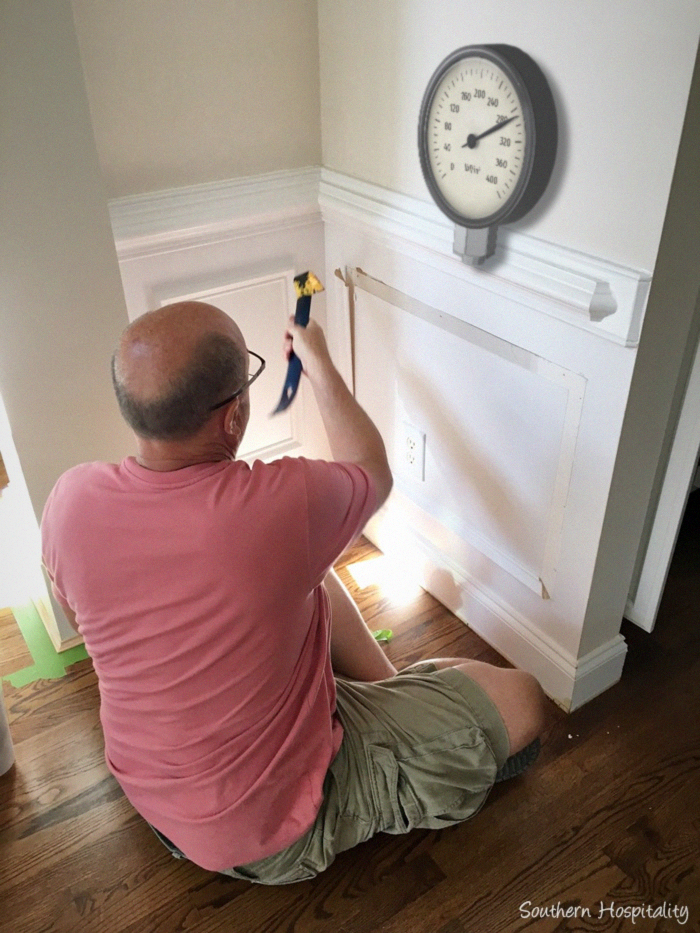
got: 290 psi
